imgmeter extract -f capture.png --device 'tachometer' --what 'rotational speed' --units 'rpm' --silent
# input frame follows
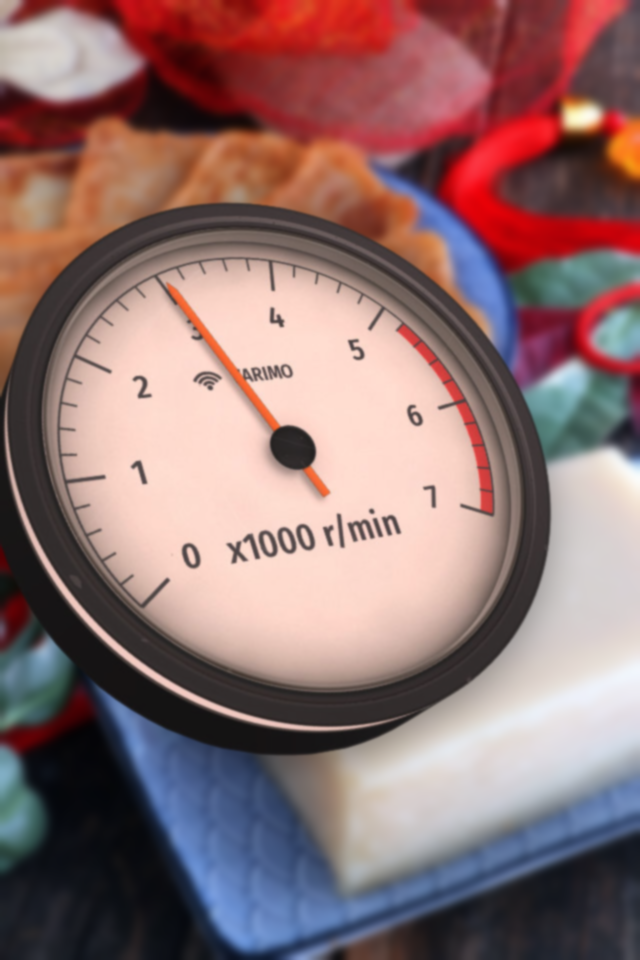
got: 3000 rpm
